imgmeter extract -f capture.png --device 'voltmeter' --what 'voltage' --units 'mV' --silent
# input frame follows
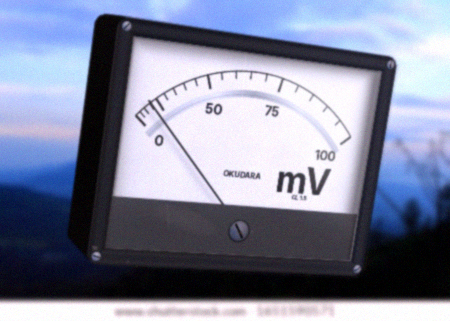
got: 20 mV
